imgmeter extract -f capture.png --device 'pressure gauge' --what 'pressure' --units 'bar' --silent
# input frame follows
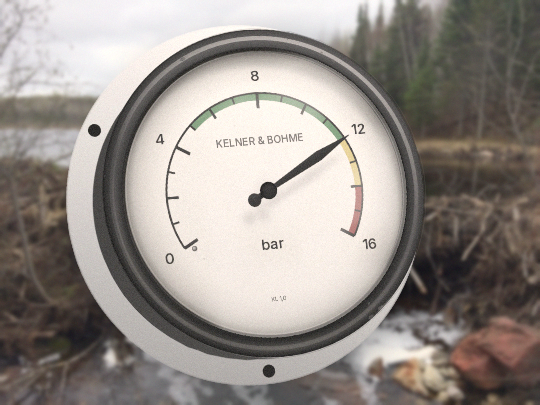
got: 12 bar
